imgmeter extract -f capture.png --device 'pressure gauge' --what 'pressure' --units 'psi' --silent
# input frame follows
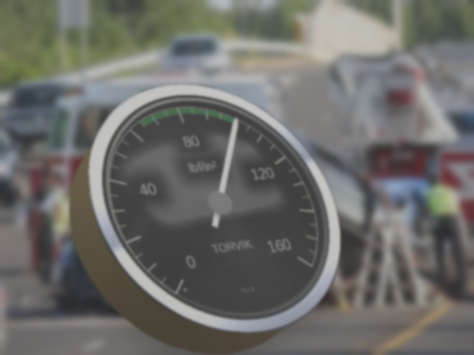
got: 100 psi
